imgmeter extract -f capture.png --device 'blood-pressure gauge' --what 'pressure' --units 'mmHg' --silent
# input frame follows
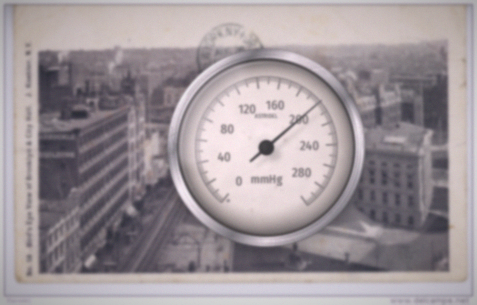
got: 200 mmHg
